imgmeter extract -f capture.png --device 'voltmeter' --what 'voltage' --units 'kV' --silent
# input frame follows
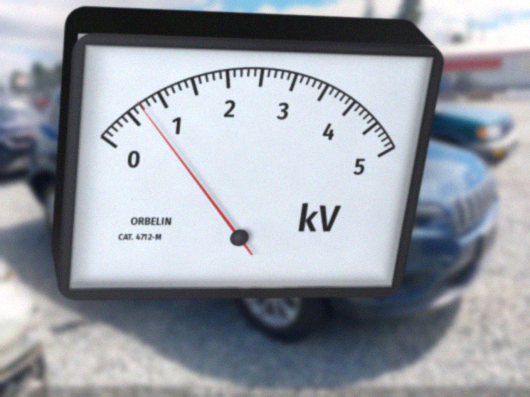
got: 0.7 kV
